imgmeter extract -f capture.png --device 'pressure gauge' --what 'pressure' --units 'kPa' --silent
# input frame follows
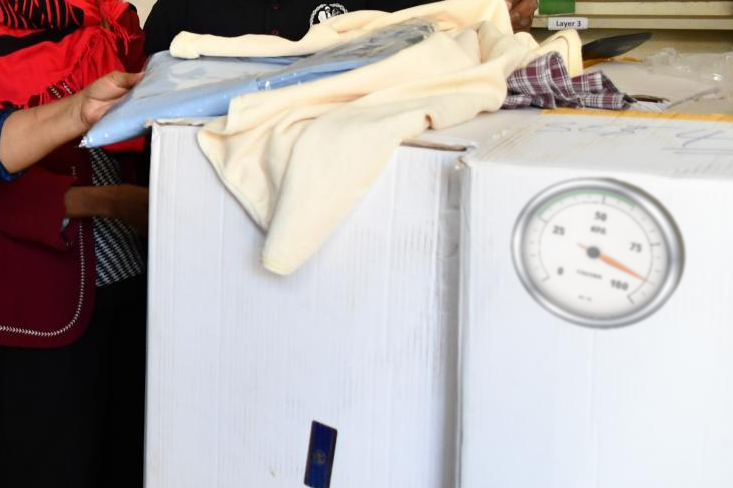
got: 90 kPa
